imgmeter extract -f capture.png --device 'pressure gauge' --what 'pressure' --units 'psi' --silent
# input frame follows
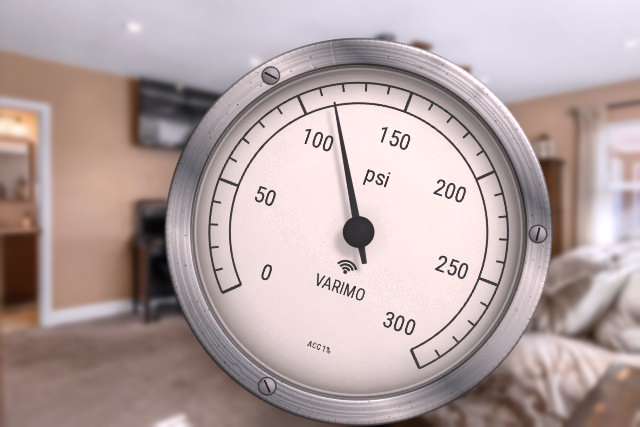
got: 115 psi
